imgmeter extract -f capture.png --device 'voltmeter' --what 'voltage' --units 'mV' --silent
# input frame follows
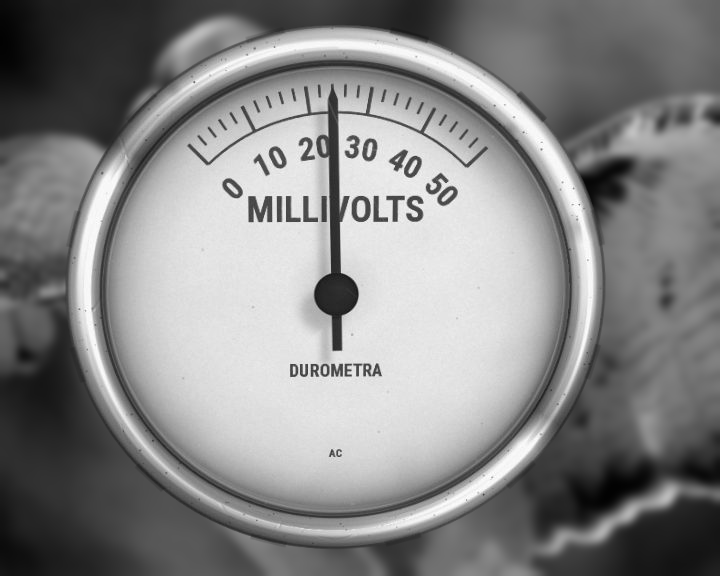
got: 24 mV
